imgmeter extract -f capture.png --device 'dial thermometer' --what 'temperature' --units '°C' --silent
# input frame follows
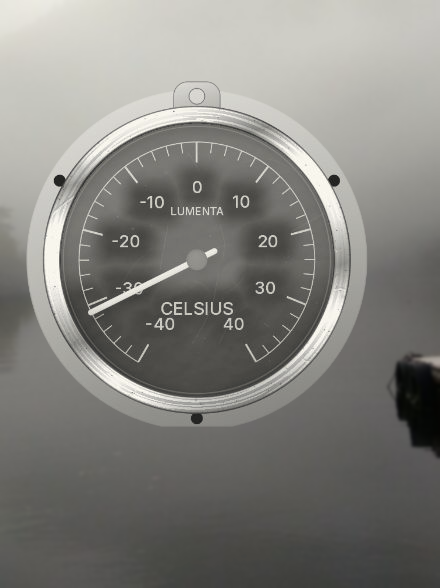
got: -31 °C
